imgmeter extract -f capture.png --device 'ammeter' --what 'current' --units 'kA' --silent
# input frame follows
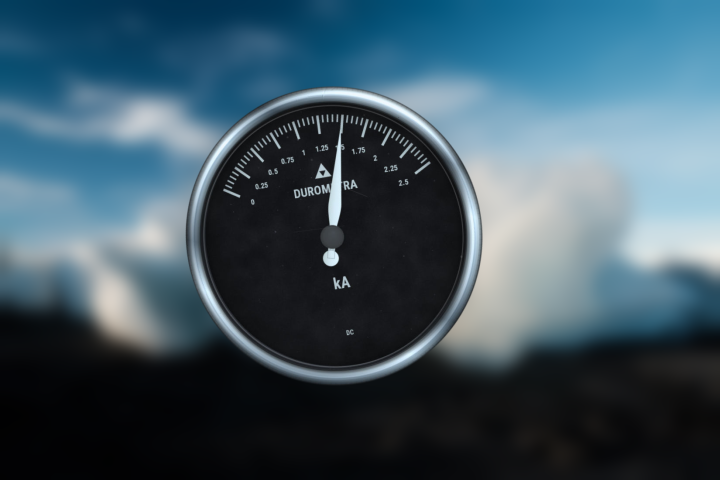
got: 1.5 kA
